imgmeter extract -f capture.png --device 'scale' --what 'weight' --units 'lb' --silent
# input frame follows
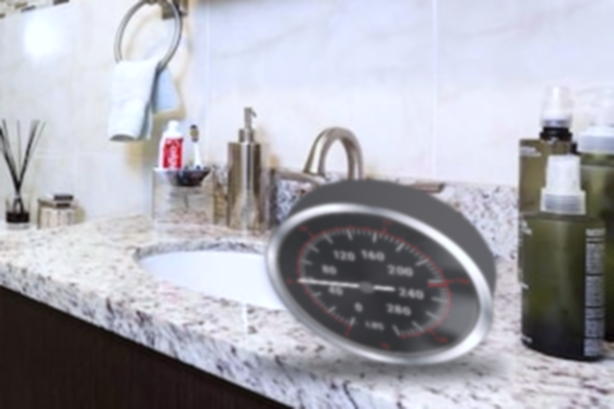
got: 60 lb
